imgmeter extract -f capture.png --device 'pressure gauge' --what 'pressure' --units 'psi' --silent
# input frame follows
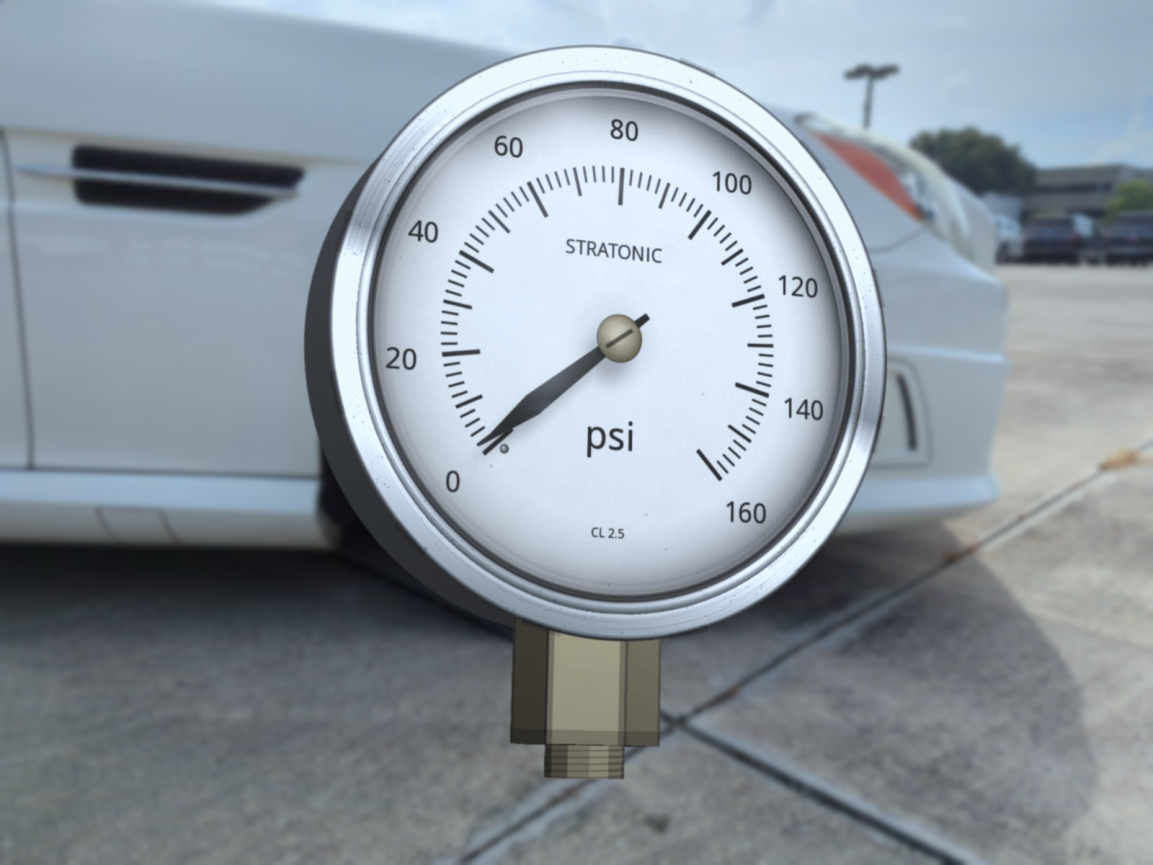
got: 2 psi
